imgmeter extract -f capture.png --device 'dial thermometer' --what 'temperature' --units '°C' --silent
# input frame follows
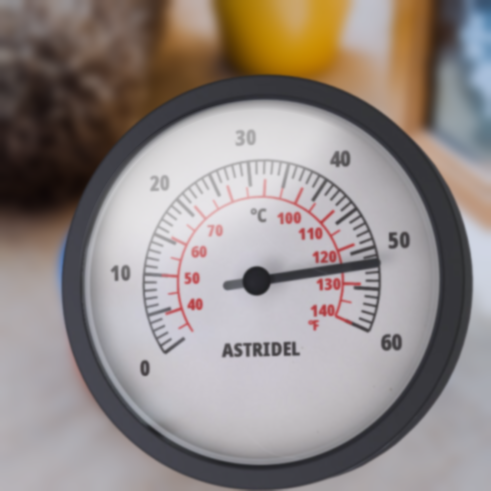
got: 52 °C
